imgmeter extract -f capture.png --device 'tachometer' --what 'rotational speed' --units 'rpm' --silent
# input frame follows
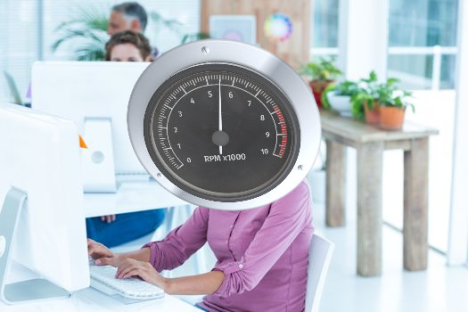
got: 5500 rpm
